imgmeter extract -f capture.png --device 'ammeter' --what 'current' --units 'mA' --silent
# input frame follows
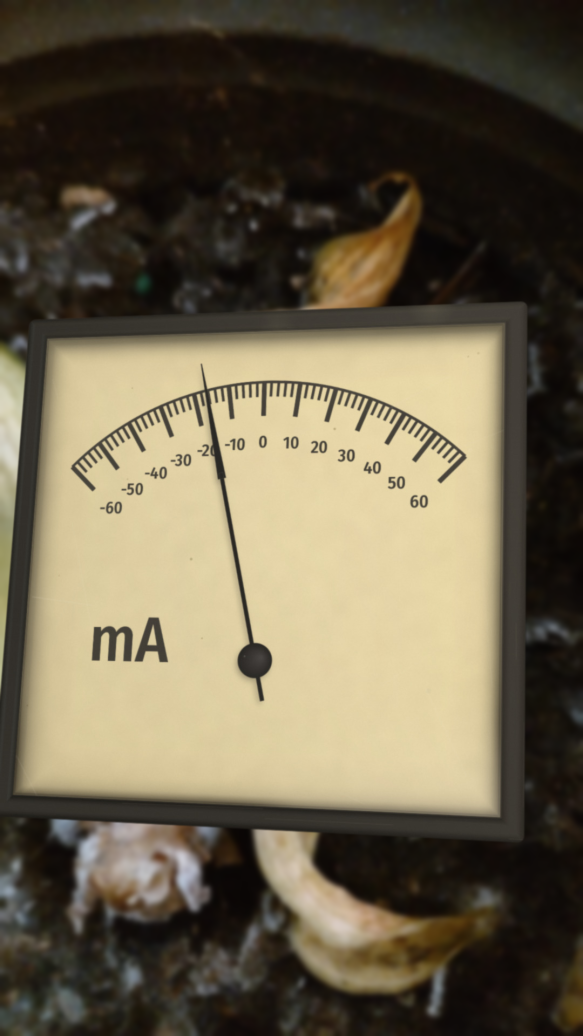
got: -16 mA
